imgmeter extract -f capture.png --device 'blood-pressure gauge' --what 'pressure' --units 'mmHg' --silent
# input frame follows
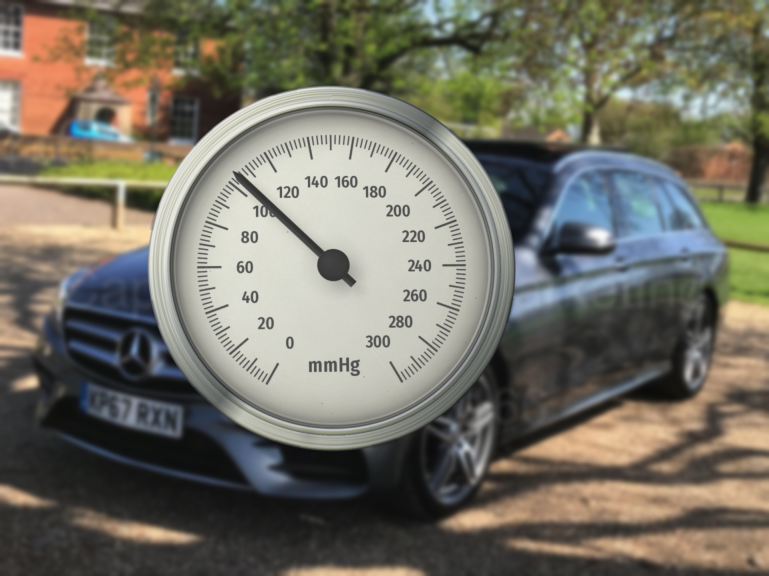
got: 104 mmHg
